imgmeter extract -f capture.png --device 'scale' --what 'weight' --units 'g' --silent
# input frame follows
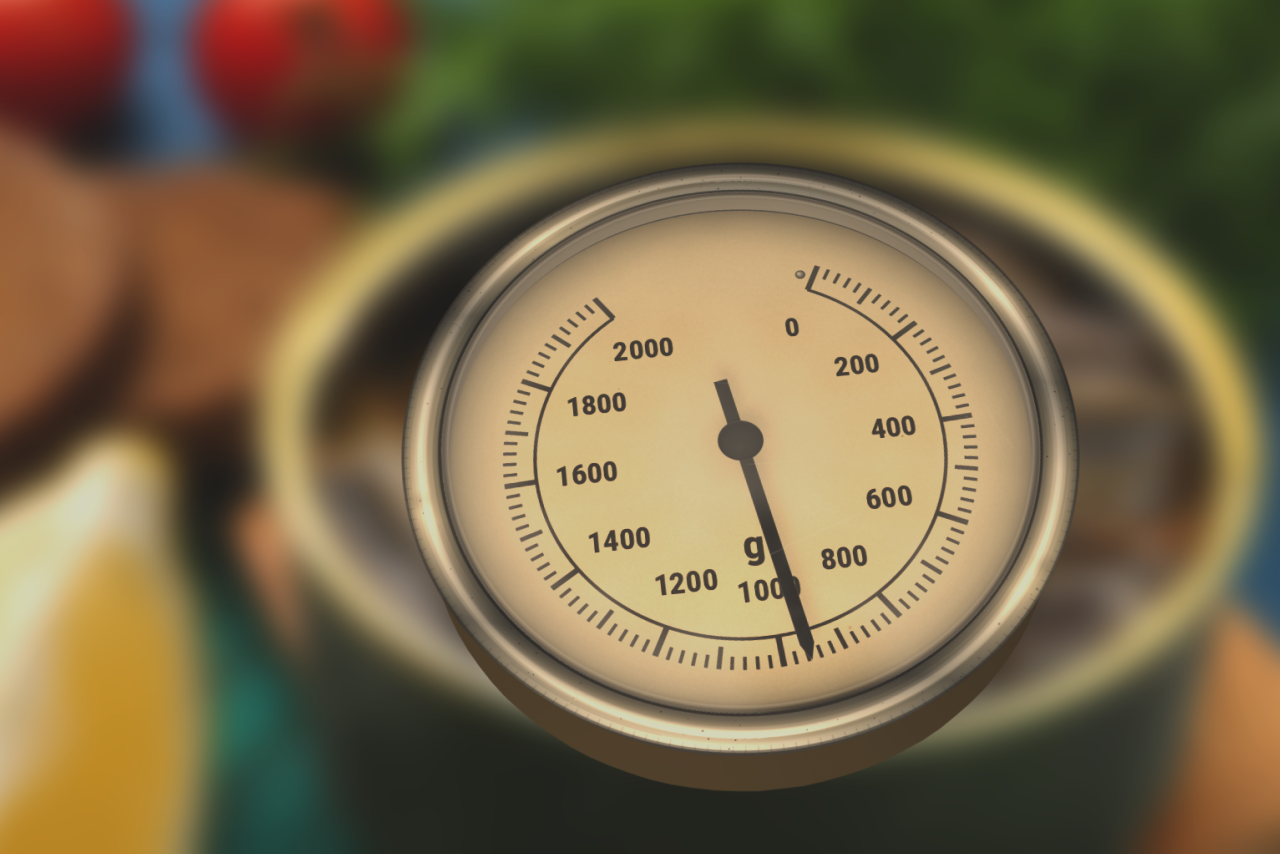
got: 960 g
